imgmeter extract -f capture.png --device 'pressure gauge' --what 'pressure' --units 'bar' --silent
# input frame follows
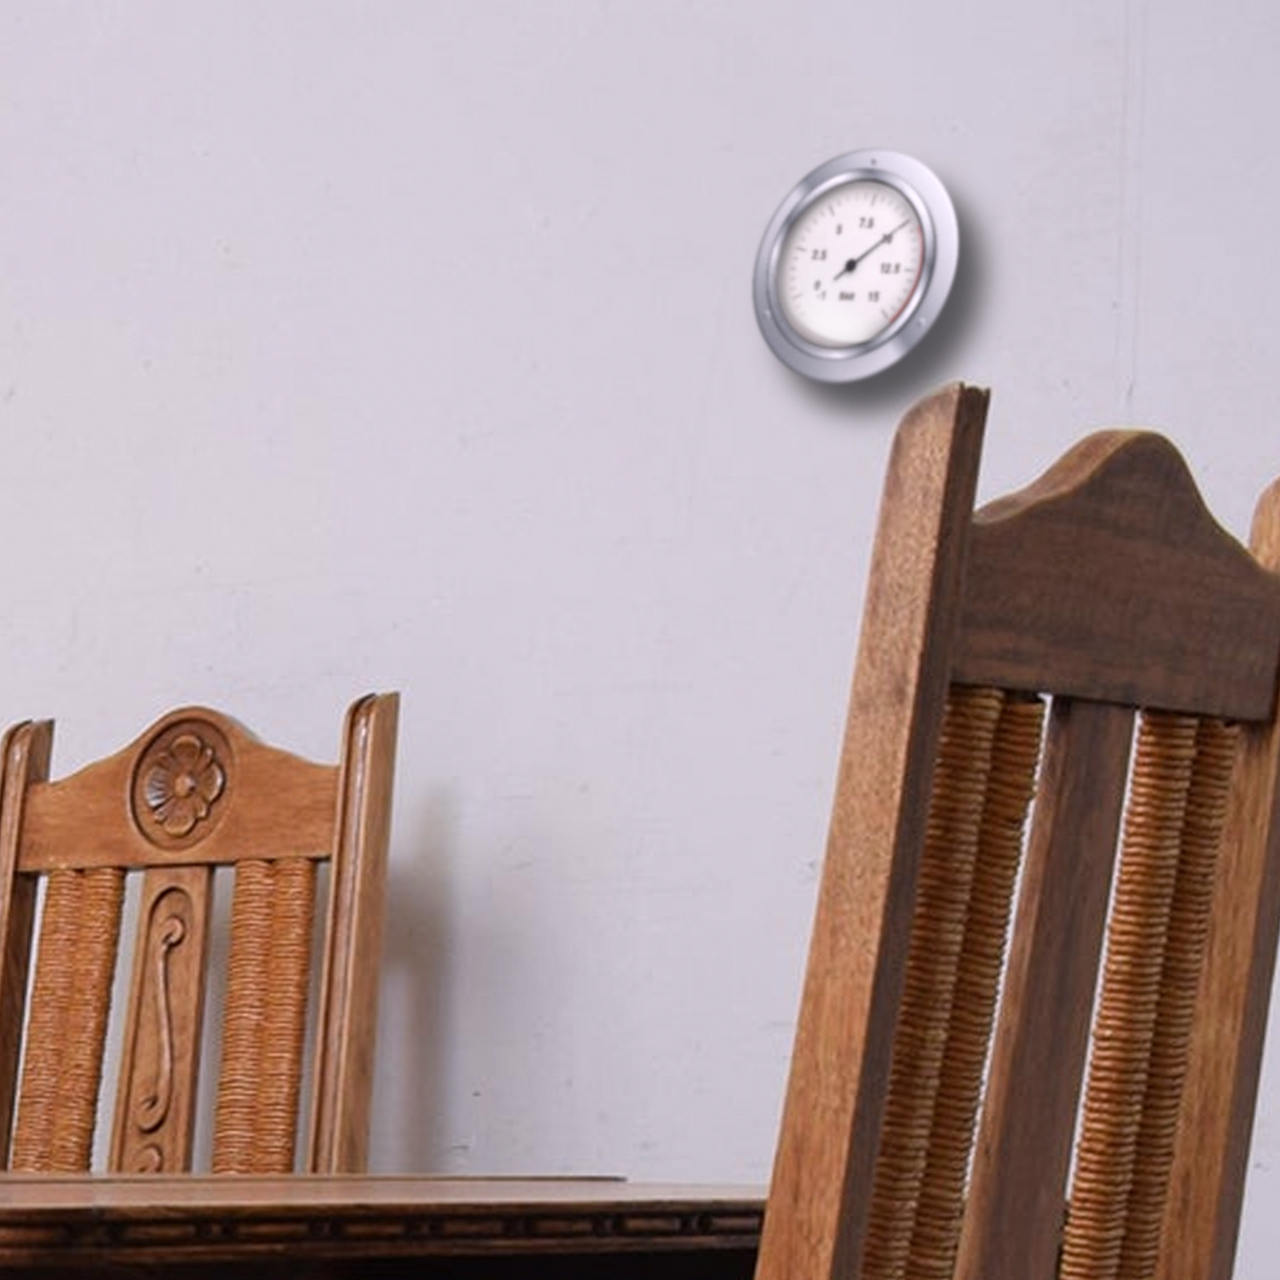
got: 10 bar
